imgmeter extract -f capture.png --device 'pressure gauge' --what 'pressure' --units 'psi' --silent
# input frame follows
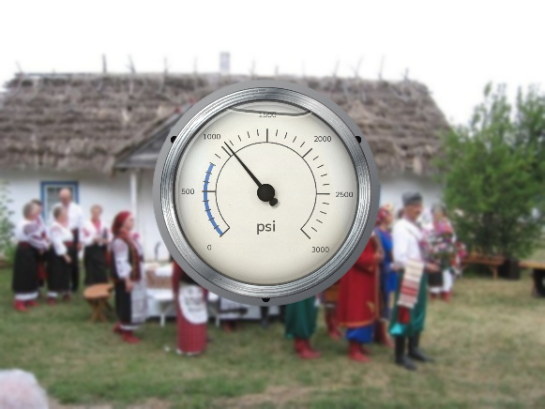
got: 1050 psi
